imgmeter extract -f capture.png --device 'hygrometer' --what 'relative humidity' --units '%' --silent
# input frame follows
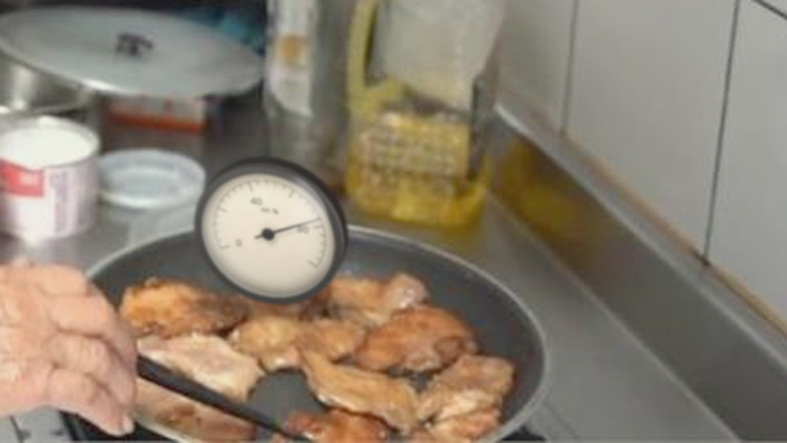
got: 76 %
